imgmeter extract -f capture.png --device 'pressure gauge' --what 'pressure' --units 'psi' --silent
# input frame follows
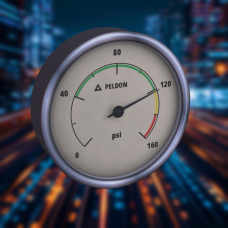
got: 120 psi
